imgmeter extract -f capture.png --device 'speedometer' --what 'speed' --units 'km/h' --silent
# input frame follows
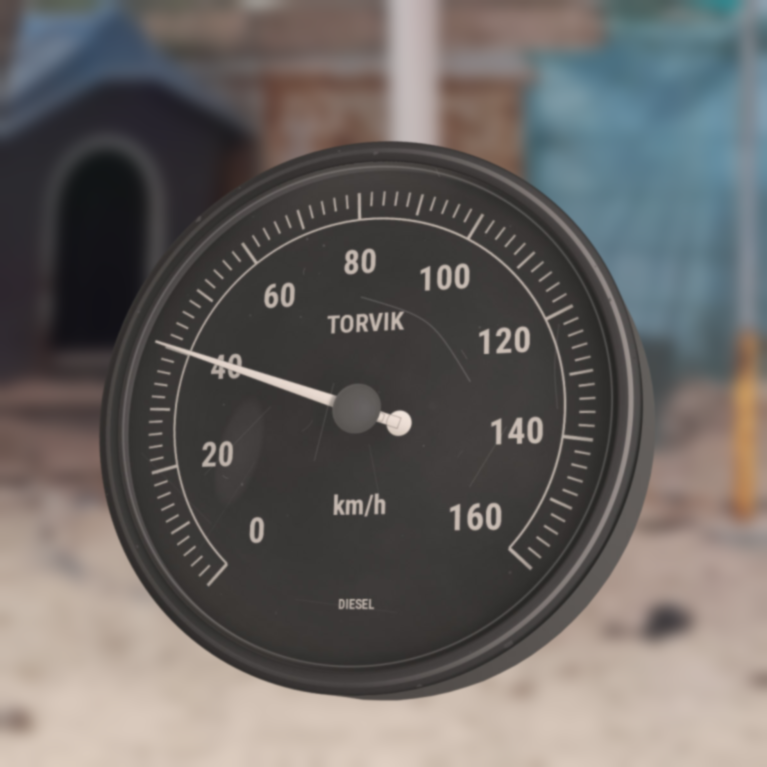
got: 40 km/h
